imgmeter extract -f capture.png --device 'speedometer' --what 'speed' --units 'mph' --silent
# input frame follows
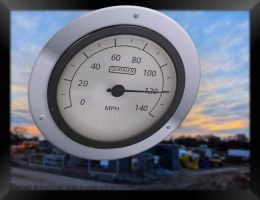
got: 120 mph
